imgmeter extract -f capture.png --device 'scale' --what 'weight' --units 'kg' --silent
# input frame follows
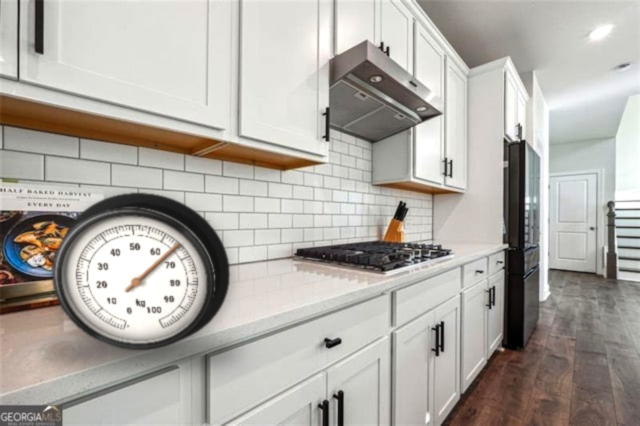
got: 65 kg
